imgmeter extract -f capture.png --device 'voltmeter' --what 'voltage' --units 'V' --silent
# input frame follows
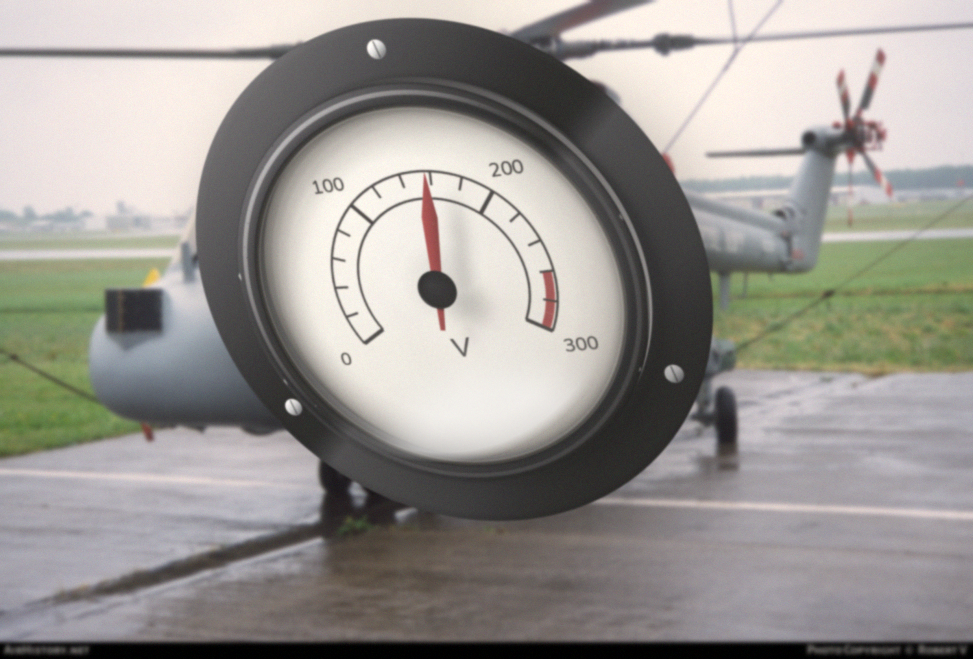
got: 160 V
